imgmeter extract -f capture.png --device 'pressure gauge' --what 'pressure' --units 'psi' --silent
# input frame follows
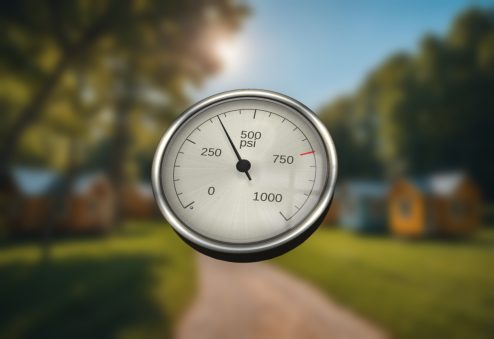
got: 375 psi
